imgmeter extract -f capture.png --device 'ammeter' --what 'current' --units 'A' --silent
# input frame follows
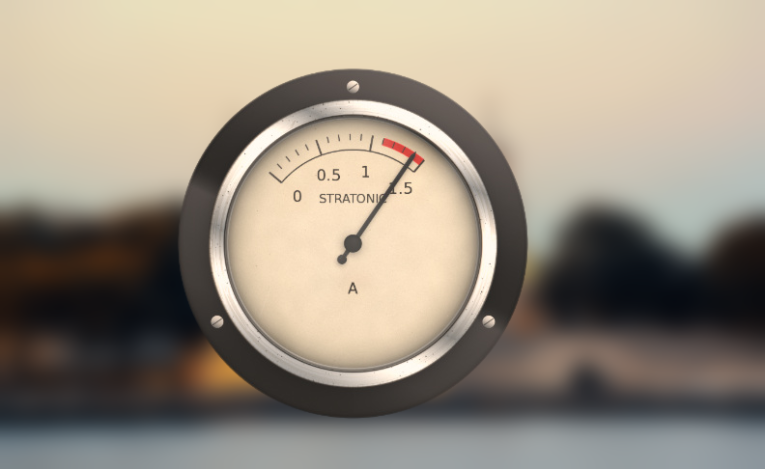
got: 1.4 A
